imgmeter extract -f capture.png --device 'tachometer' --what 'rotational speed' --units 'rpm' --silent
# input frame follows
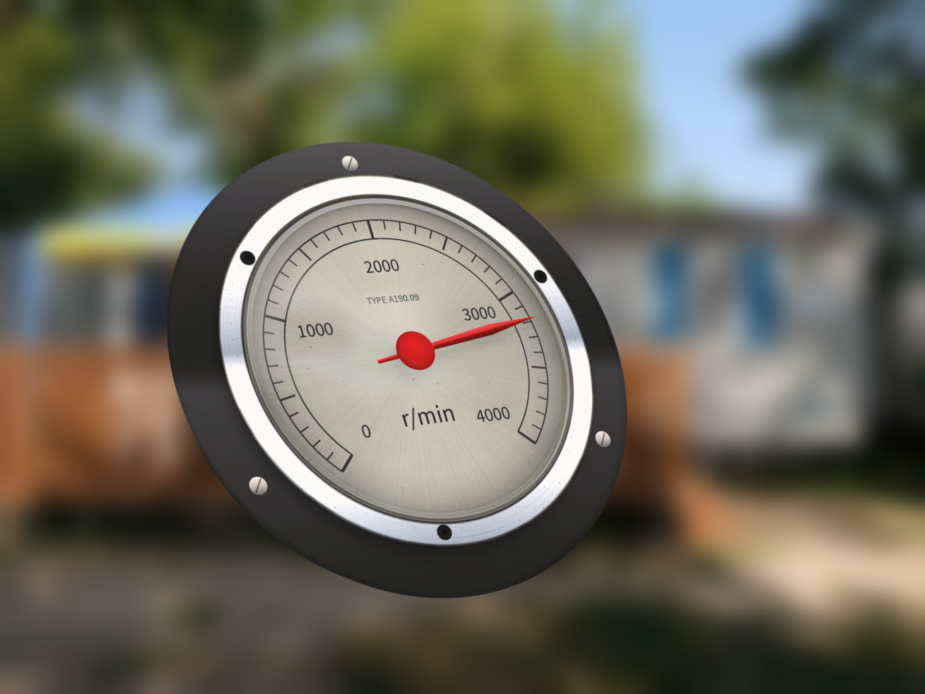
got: 3200 rpm
